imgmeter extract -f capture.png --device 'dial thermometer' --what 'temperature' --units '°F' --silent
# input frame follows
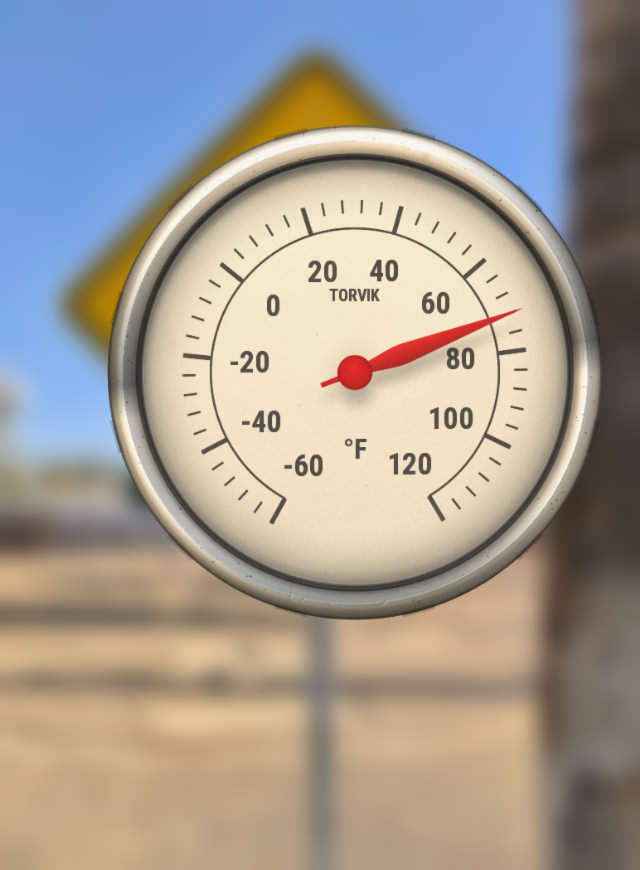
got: 72 °F
